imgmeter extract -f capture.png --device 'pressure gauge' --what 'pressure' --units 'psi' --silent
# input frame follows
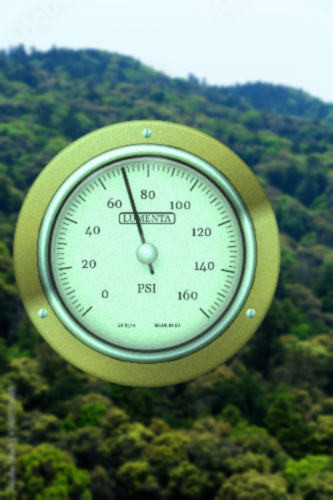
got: 70 psi
